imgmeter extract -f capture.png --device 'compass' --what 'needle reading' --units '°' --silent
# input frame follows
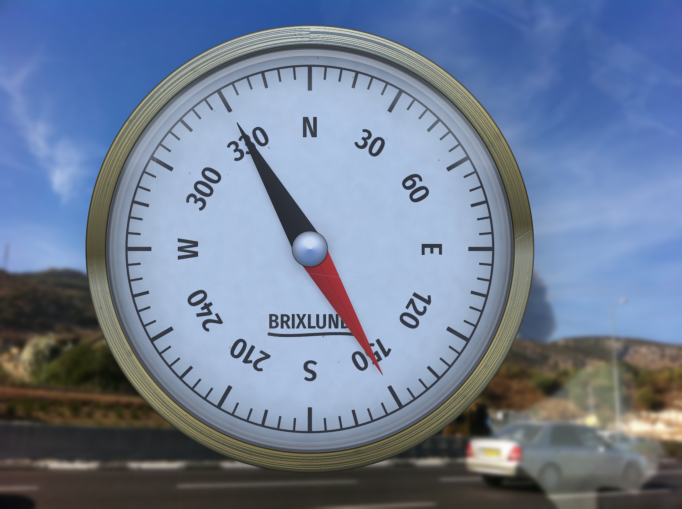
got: 150 °
